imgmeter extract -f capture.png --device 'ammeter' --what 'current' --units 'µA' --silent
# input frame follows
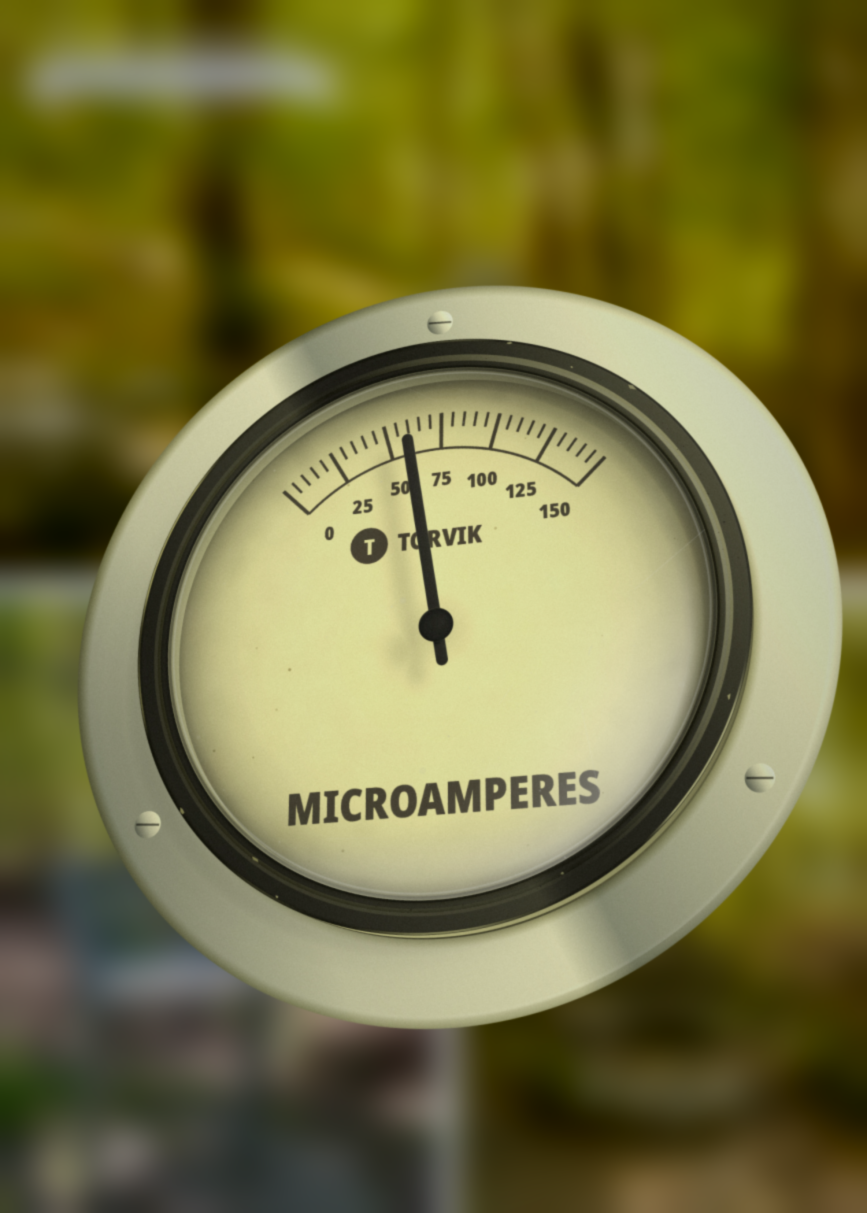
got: 60 µA
